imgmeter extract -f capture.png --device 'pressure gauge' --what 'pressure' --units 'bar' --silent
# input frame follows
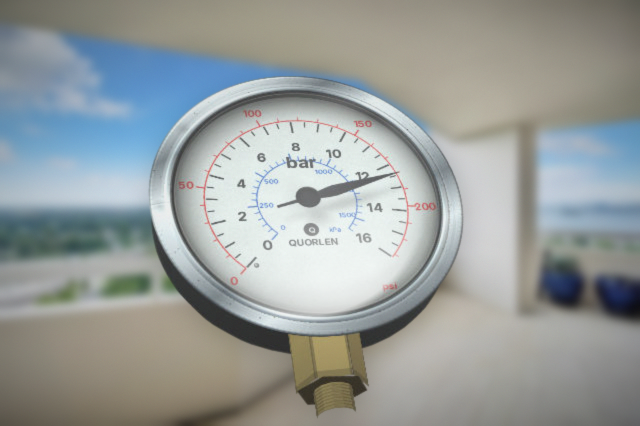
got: 12.5 bar
